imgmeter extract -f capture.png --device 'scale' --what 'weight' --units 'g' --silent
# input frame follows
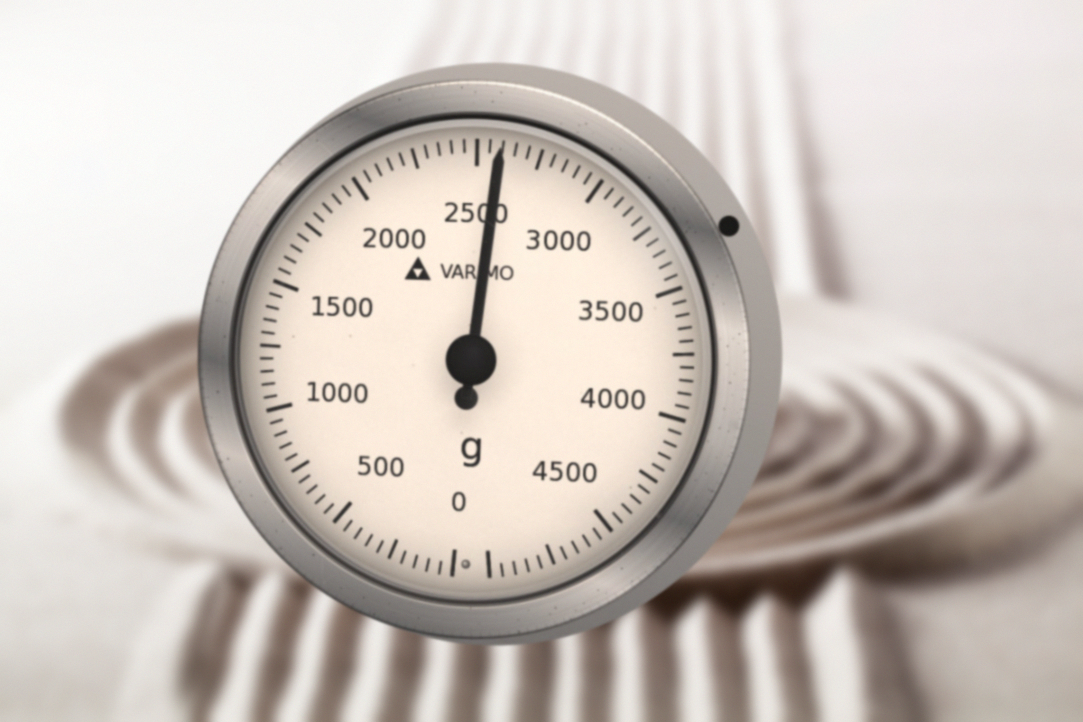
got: 2600 g
